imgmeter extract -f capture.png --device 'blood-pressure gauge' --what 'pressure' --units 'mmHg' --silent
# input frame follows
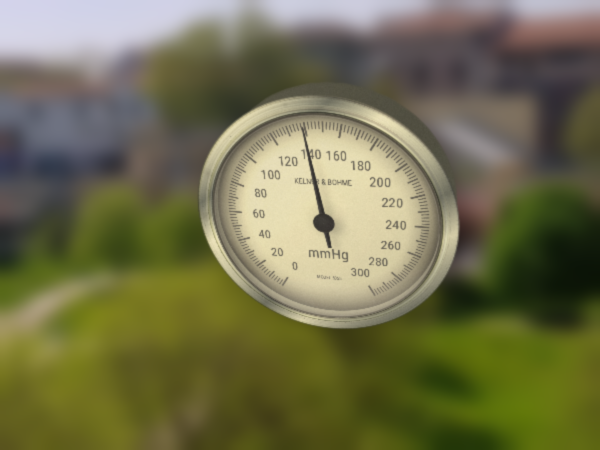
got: 140 mmHg
